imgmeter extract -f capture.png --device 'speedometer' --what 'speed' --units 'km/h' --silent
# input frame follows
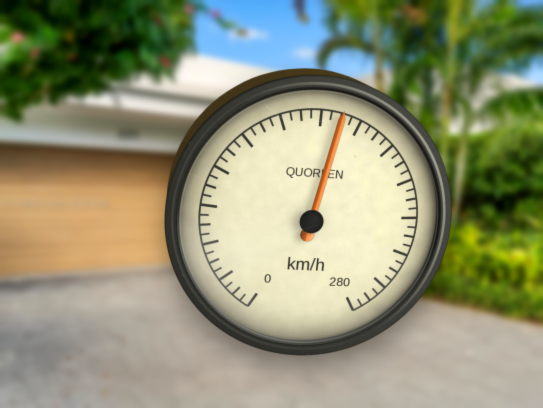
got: 150 km/h
